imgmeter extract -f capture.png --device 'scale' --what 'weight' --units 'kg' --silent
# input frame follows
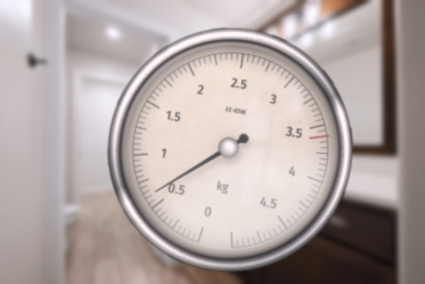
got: 0.6 kg
